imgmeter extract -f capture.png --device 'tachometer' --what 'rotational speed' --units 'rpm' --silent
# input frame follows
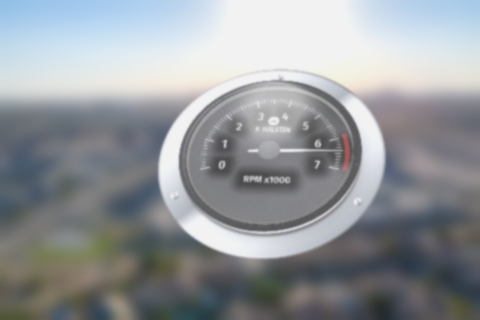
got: 6500 rpm
